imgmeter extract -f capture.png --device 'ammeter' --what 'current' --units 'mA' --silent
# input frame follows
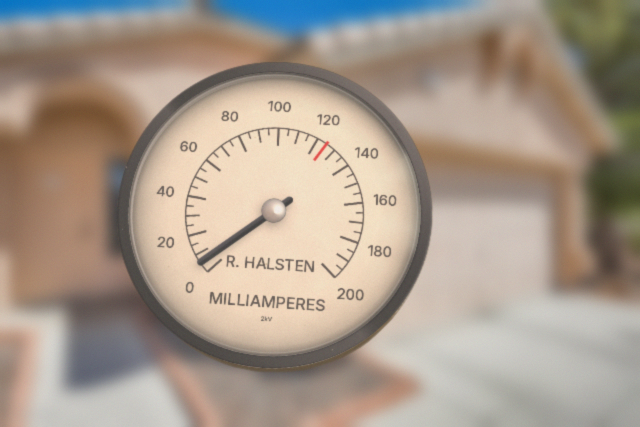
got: 5 mA
